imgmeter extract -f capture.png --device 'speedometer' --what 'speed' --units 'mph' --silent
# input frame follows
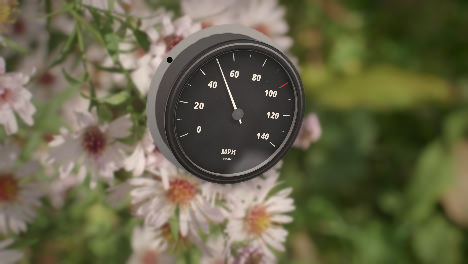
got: 50 mph
